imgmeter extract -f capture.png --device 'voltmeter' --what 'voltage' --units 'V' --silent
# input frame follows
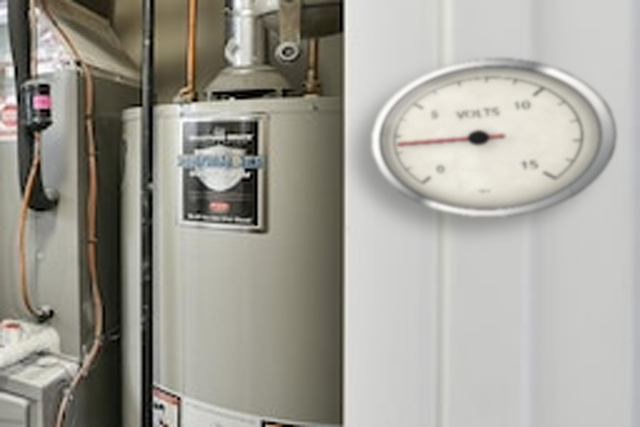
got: 2.5 V
